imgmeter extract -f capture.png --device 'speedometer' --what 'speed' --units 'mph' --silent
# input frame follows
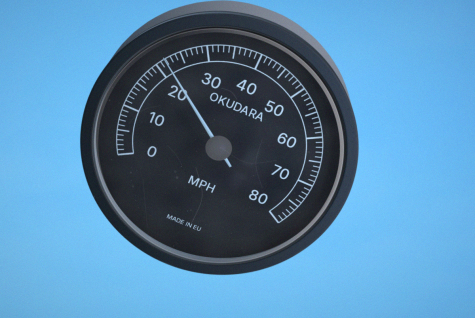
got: 22 mph
